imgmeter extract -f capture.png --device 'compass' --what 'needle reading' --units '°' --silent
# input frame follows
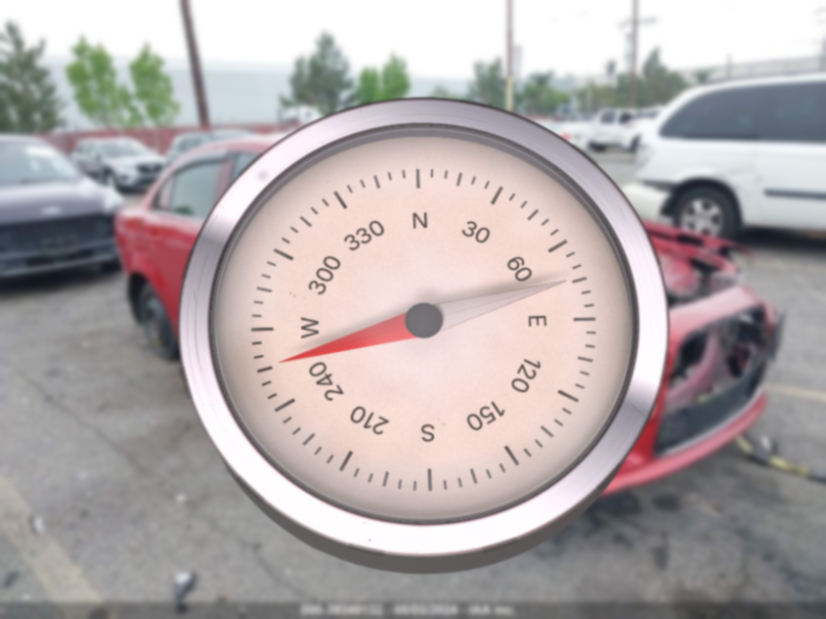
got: 255 °
